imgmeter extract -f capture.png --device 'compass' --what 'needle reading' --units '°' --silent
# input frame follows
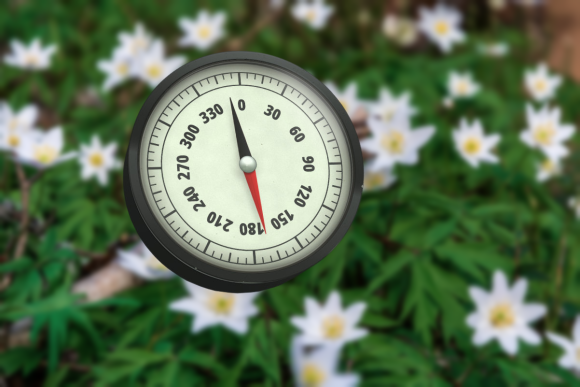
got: 170 °
